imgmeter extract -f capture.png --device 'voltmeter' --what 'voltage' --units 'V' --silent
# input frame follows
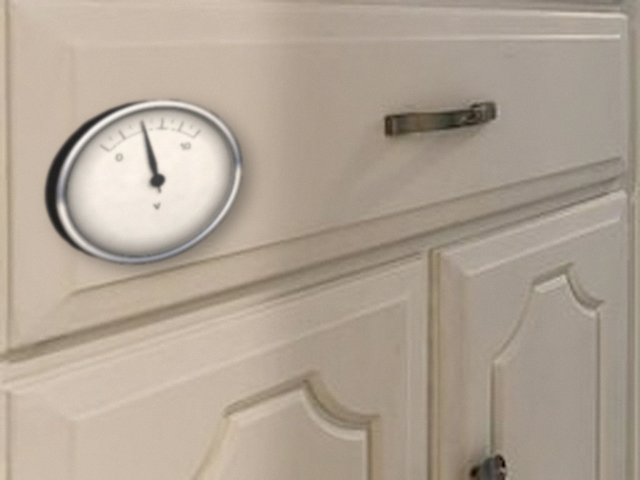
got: 4 V
